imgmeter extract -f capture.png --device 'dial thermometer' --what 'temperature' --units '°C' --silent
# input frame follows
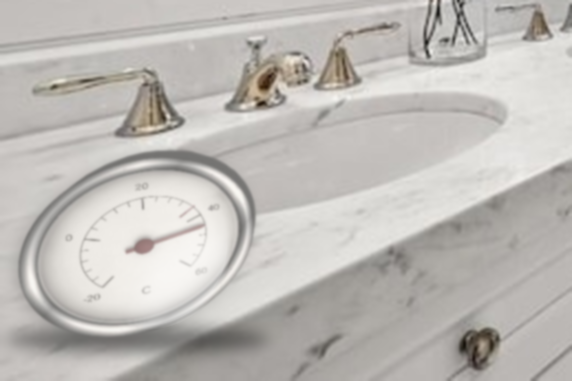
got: 44 °C
